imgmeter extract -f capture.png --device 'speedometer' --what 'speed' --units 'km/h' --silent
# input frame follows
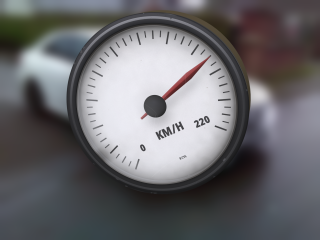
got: 170 km/h
